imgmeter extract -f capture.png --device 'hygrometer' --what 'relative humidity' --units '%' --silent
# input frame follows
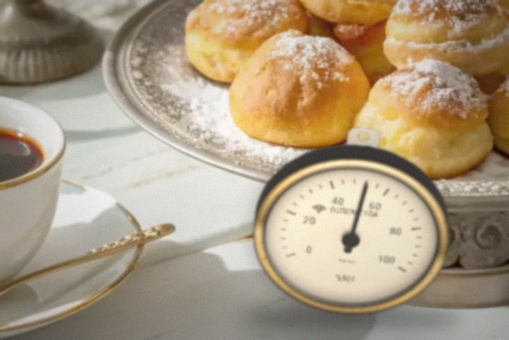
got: 52 %
